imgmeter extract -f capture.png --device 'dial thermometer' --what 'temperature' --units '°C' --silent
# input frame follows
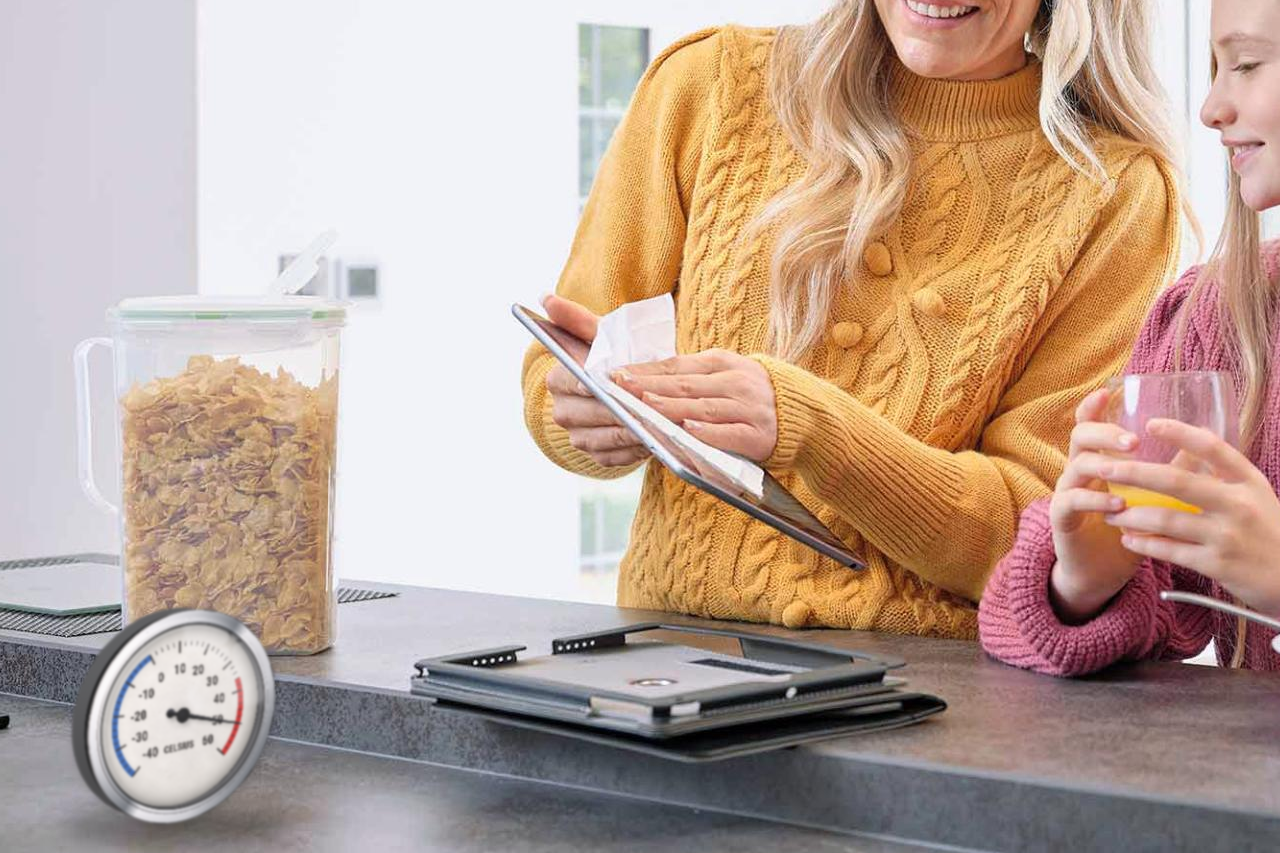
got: 50 °C
